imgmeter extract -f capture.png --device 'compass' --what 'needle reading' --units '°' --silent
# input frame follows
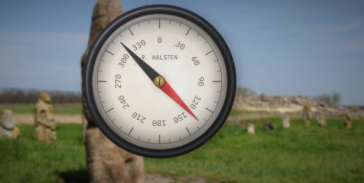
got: 135 °
